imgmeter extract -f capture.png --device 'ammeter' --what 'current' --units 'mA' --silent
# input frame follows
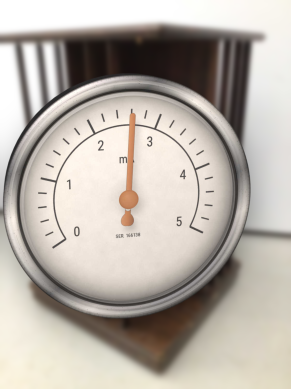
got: 2.6 mA
